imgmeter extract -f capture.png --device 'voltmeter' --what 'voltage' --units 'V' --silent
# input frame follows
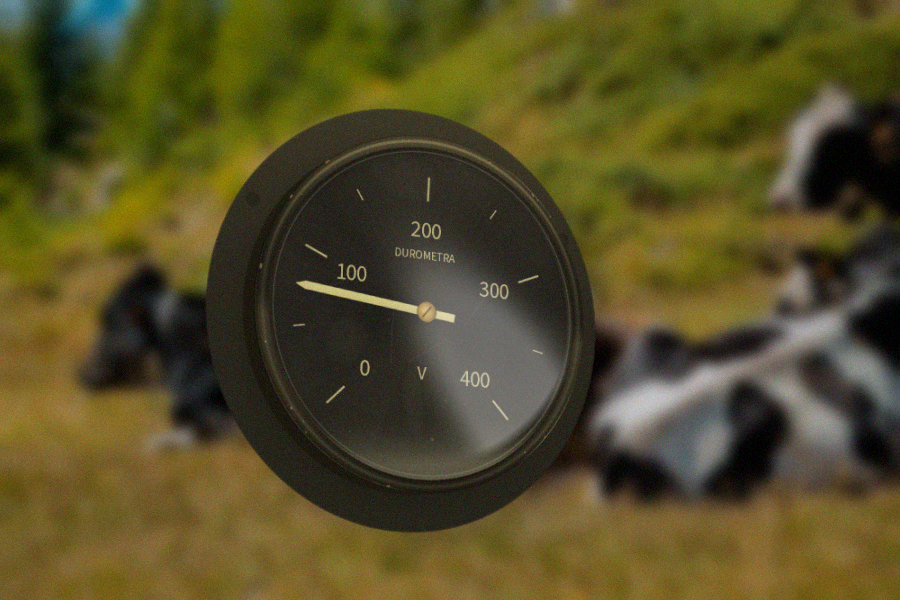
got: 75 V
